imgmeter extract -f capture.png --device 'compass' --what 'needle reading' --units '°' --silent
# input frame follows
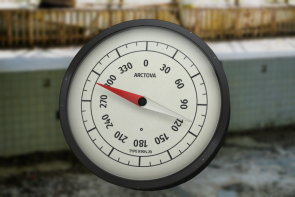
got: 290 °
